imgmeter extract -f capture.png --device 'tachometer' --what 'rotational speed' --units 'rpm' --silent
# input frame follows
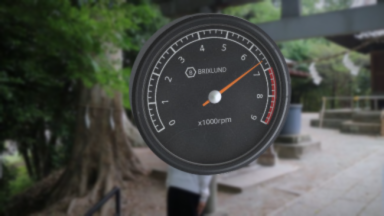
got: 6600 rpm
